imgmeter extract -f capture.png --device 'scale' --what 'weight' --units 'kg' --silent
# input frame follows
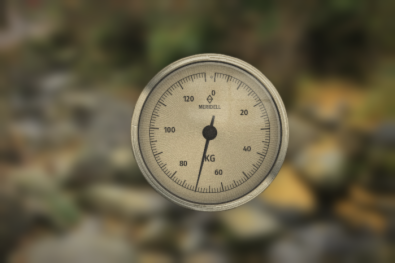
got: 70 kg
